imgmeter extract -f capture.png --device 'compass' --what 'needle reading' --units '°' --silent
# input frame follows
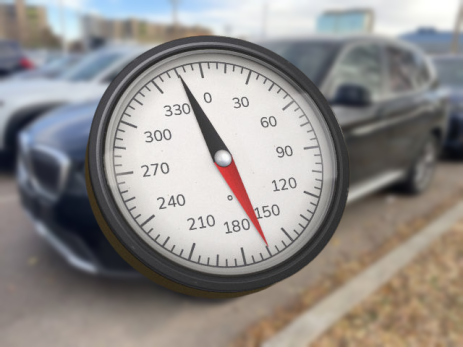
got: 165 °
